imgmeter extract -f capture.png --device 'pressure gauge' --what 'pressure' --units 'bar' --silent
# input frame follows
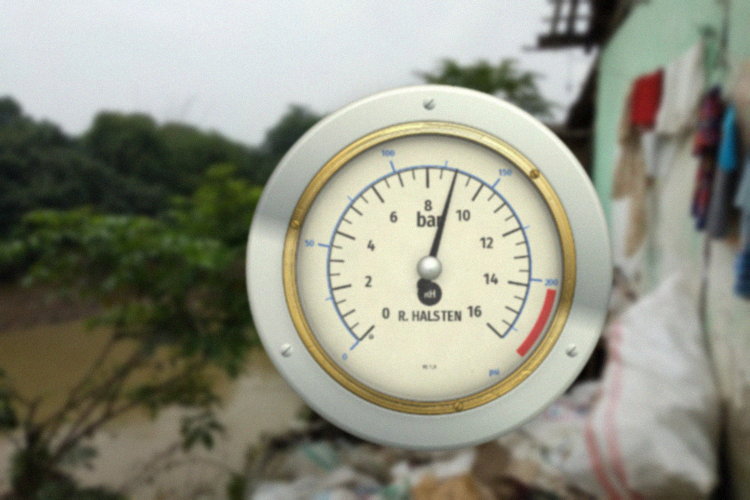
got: 9 bar
